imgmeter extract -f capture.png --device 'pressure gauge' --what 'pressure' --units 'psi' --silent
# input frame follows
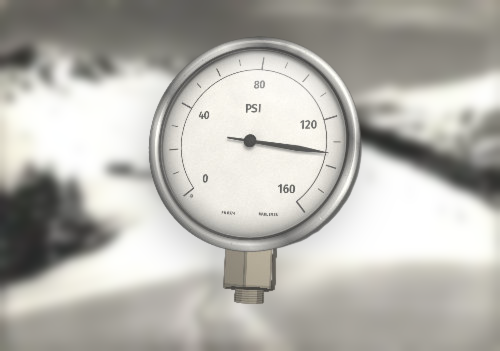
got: 135 psi
